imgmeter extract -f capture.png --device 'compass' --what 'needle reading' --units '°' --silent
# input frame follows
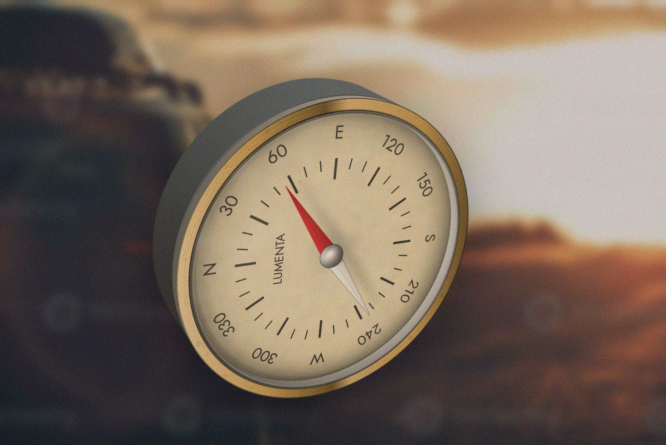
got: 55 °
